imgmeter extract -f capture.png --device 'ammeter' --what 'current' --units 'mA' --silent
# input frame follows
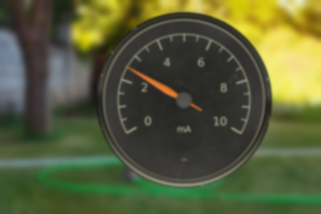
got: 2.5 mA
